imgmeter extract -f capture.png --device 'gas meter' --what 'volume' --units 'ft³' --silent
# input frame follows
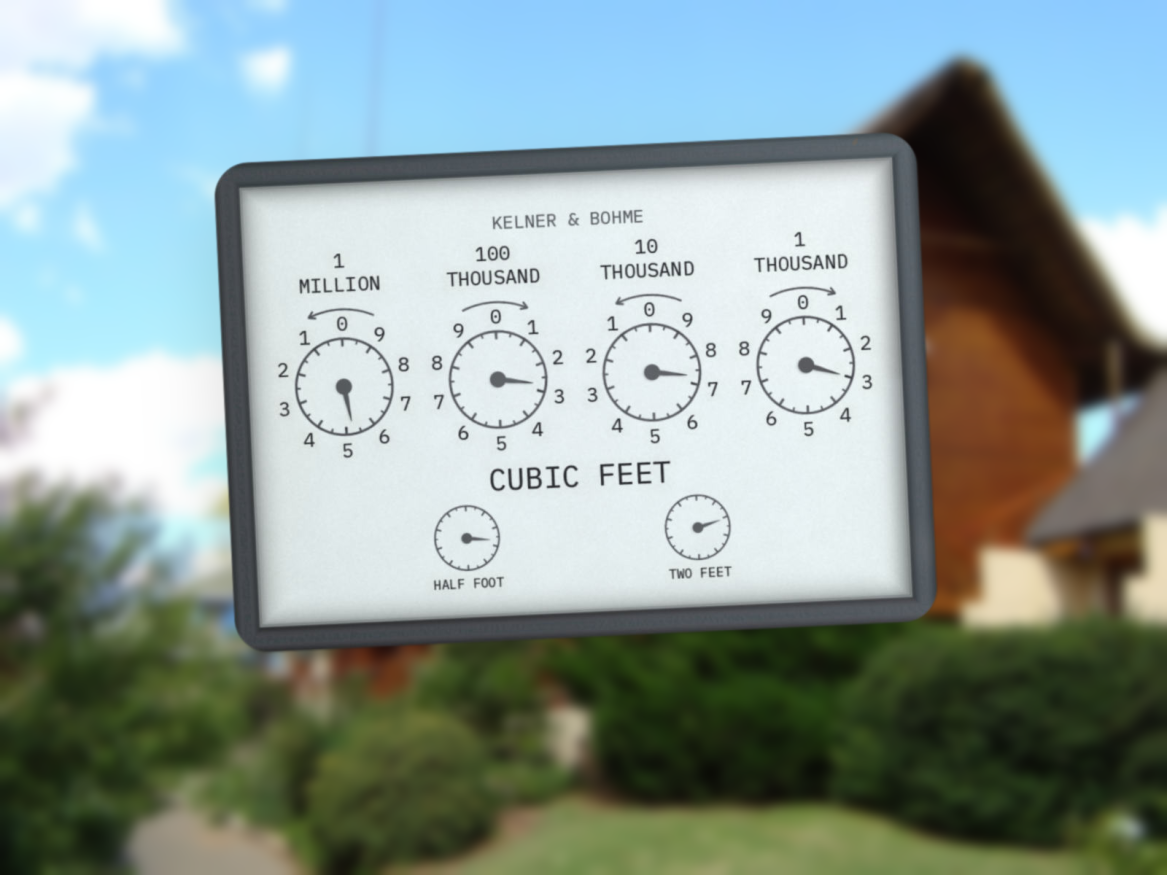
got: 527300 ft³
